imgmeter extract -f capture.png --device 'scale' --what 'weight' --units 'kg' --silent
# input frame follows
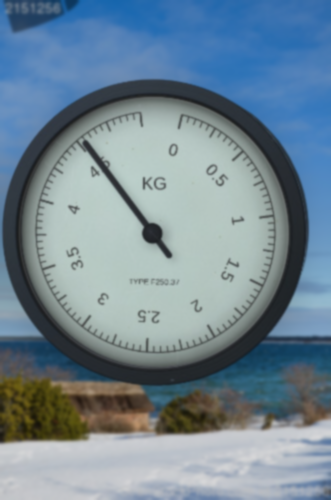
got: 4.55 kg
